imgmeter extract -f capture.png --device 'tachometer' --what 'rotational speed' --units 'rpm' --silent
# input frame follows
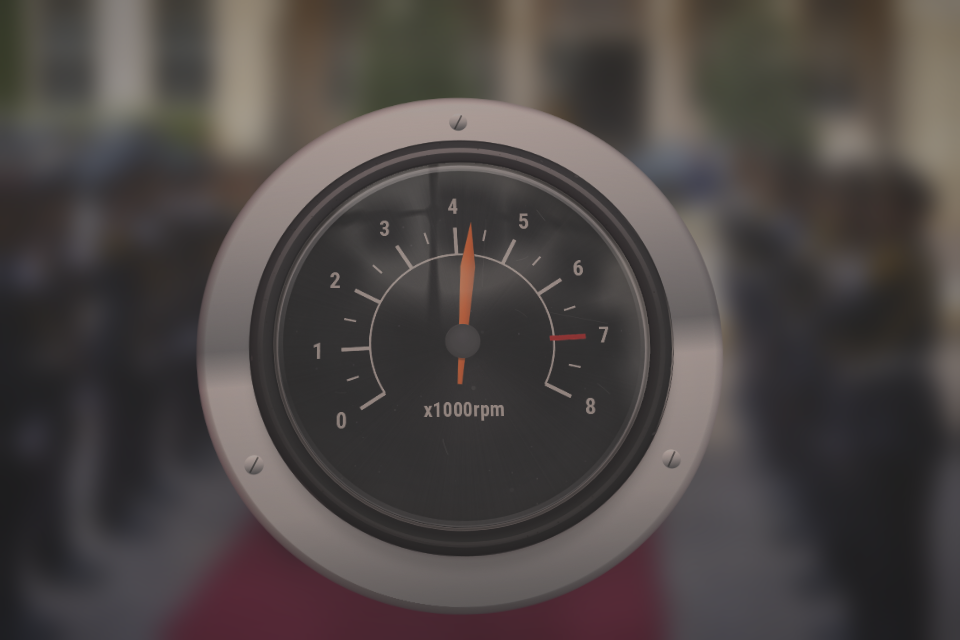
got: 4250 rpm
